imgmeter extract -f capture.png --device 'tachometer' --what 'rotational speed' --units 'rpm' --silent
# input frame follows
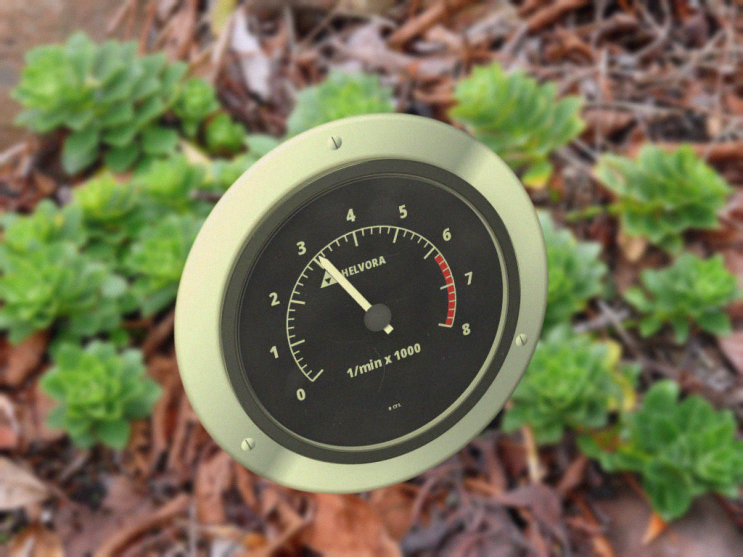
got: 3100 rpm
